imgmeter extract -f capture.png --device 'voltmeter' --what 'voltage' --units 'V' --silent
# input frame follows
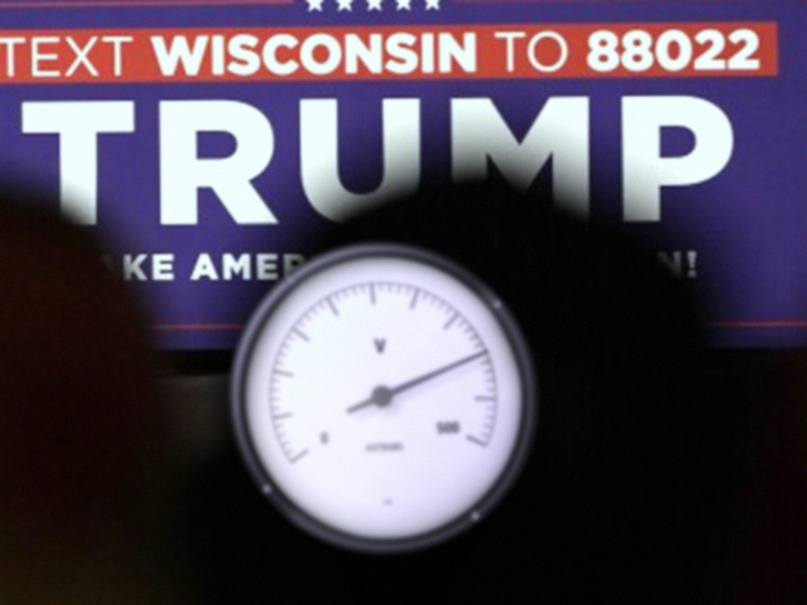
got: 400 V
